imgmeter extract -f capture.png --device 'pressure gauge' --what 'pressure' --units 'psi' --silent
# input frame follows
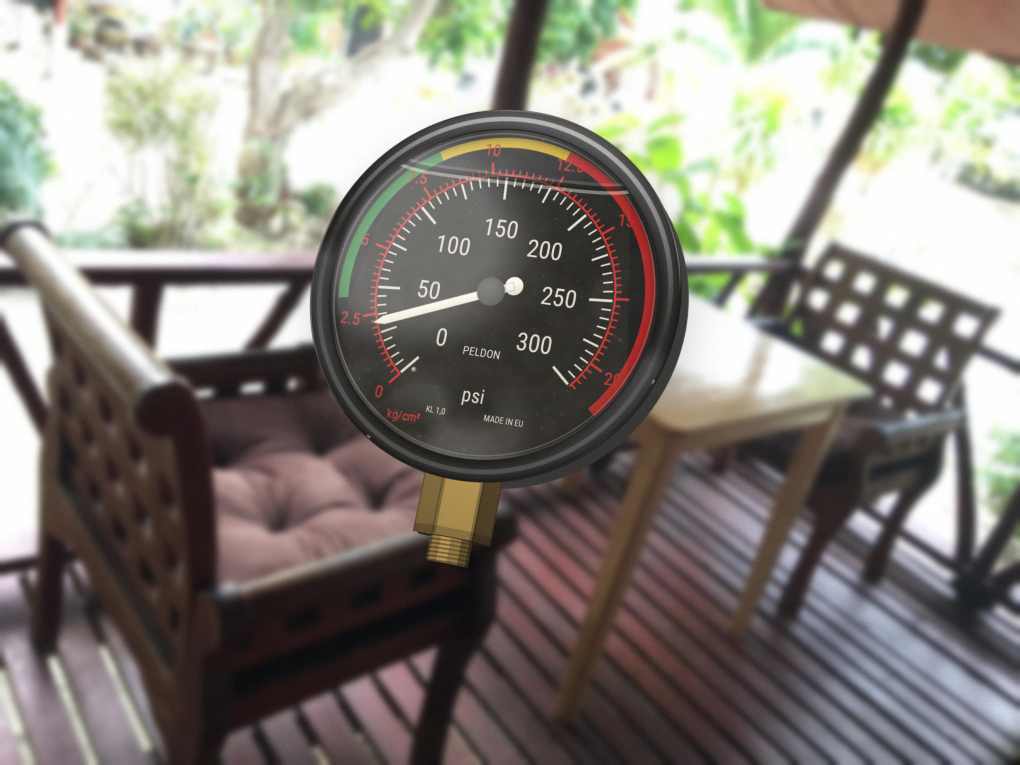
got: 30 psi
